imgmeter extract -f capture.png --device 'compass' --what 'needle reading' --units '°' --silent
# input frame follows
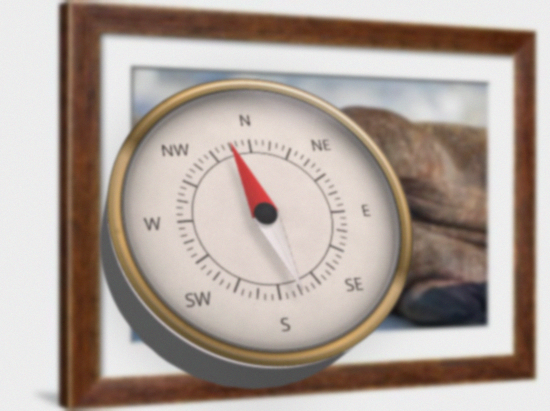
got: 345 °
